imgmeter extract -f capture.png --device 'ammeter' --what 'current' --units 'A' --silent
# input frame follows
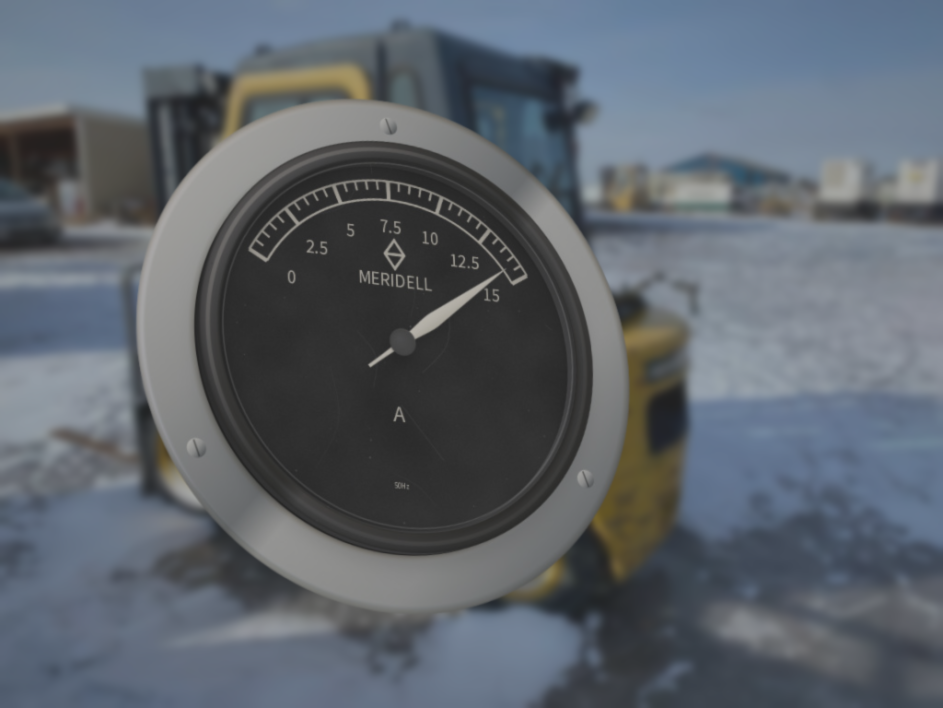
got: 14.25 A
